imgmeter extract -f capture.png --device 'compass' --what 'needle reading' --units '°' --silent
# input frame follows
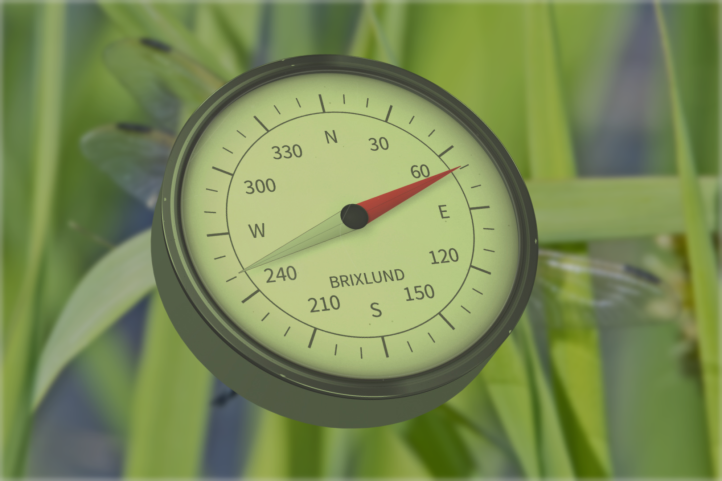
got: 70 °
